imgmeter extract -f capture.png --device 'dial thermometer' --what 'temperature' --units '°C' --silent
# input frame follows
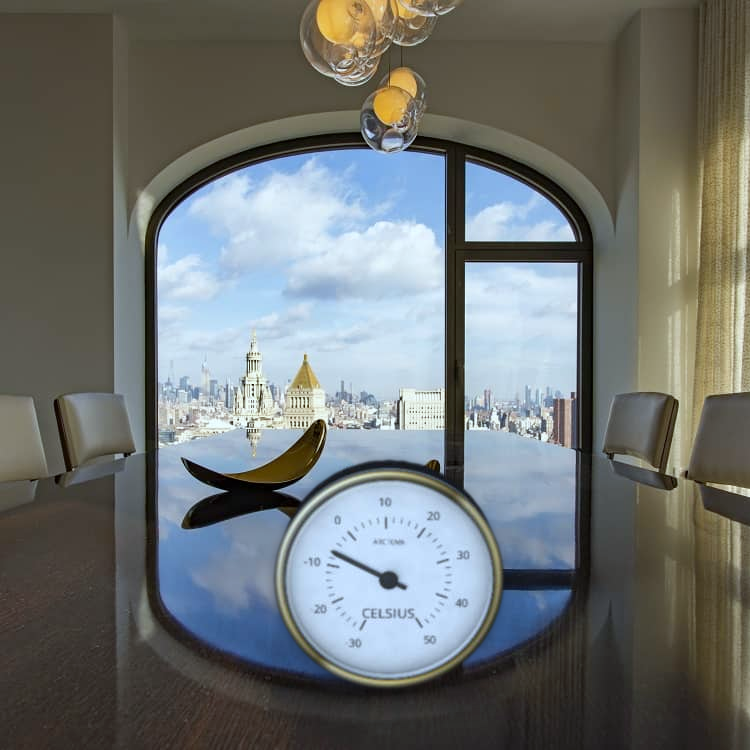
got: -6 °C
